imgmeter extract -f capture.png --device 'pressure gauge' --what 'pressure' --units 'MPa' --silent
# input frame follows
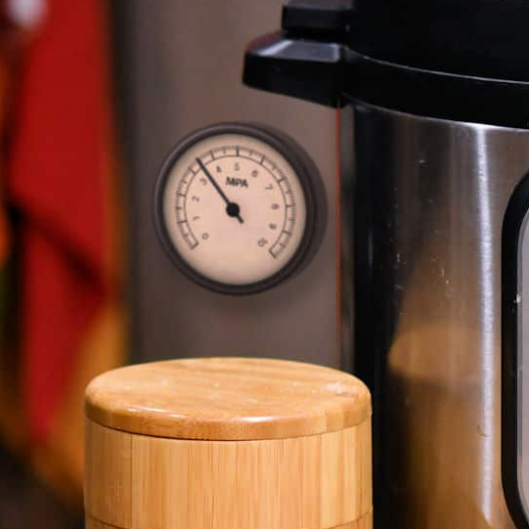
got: 3.5 MPa
